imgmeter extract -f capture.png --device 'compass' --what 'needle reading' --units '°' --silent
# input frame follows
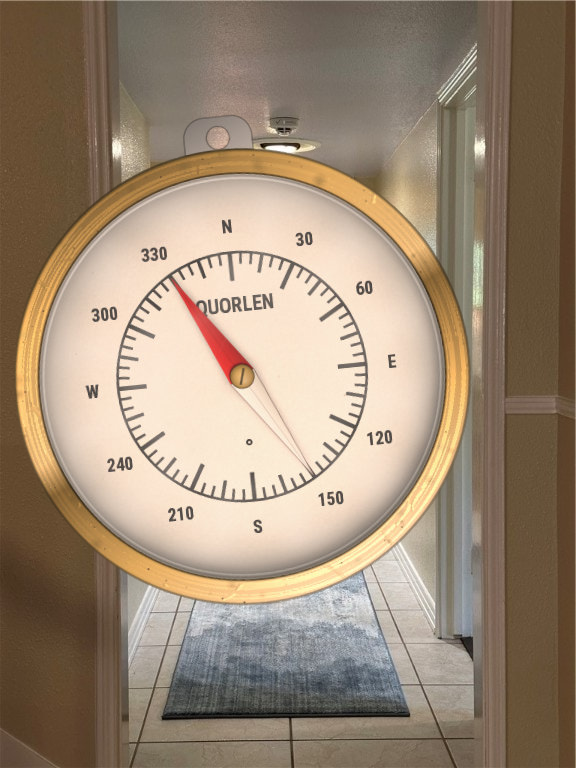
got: 330 °
